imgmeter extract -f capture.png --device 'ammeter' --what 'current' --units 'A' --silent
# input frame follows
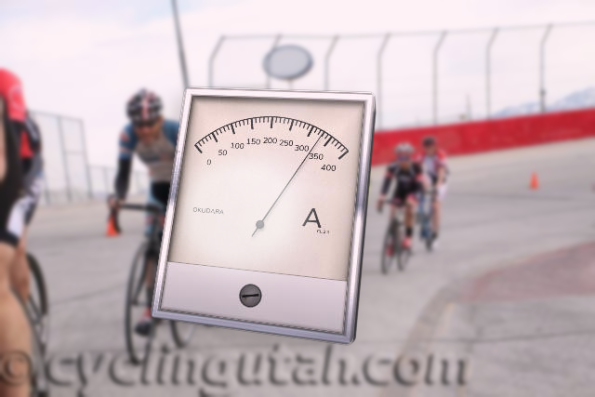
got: 330 A
